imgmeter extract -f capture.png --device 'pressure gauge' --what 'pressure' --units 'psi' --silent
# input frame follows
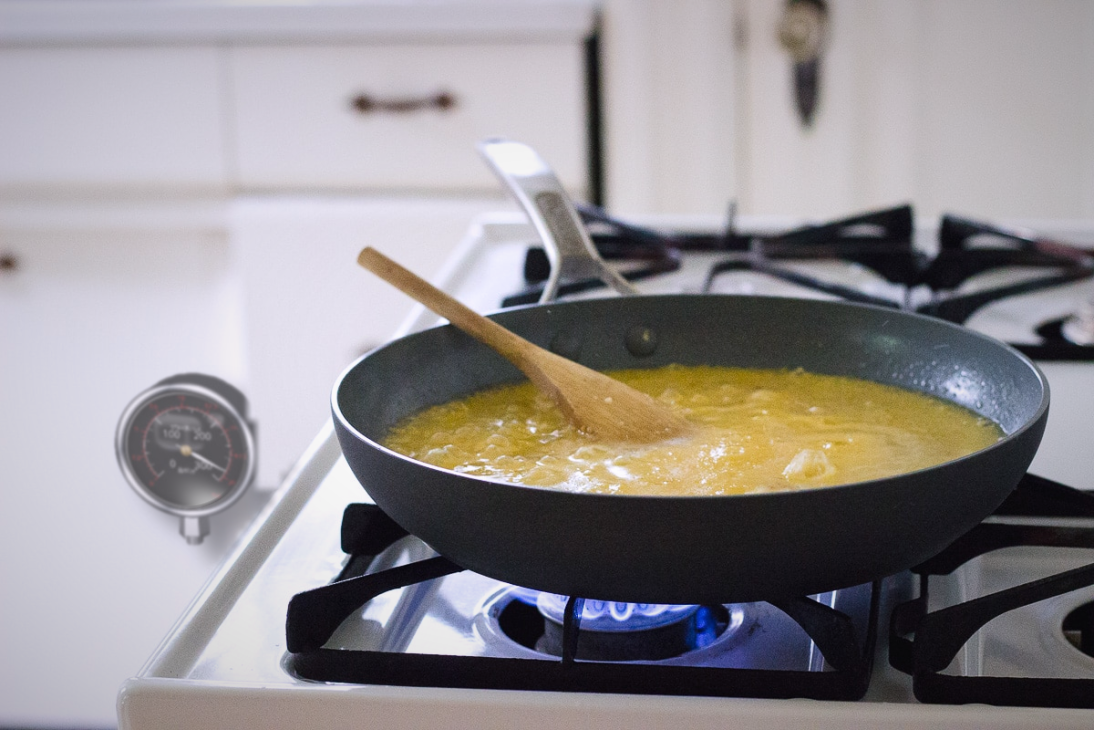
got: 280 psi
